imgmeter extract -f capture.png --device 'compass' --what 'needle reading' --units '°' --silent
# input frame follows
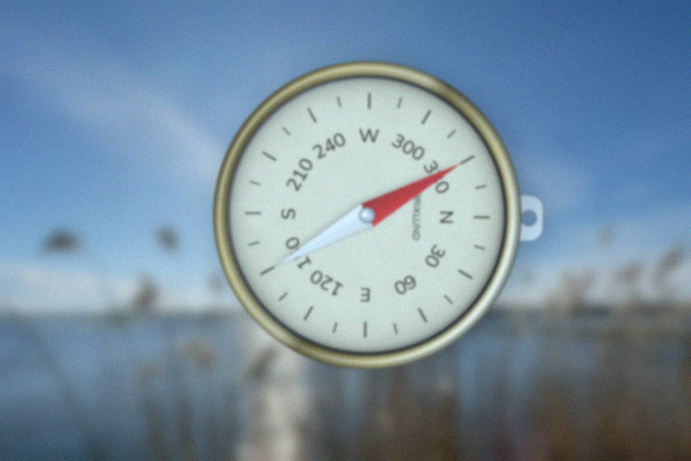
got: 330 °
